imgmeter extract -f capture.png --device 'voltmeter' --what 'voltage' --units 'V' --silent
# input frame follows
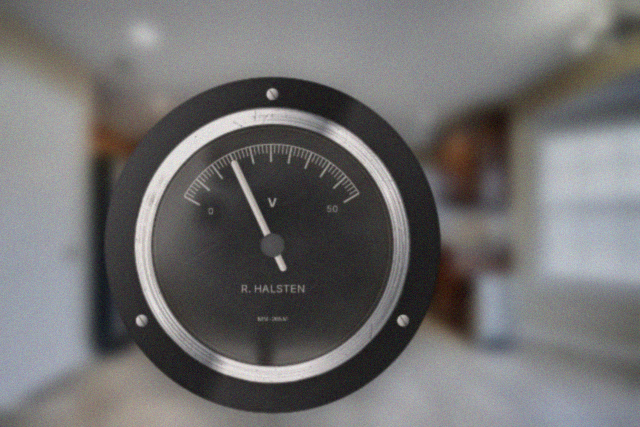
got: 15 V
